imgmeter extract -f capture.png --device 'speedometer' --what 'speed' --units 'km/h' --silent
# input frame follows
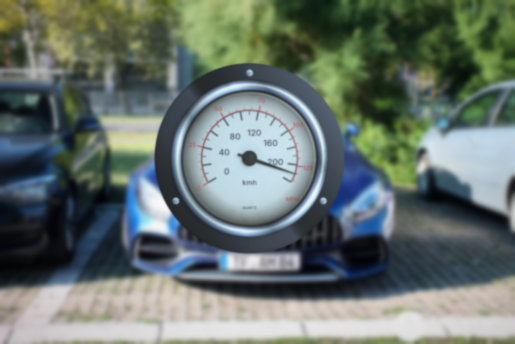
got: 210 km/h
